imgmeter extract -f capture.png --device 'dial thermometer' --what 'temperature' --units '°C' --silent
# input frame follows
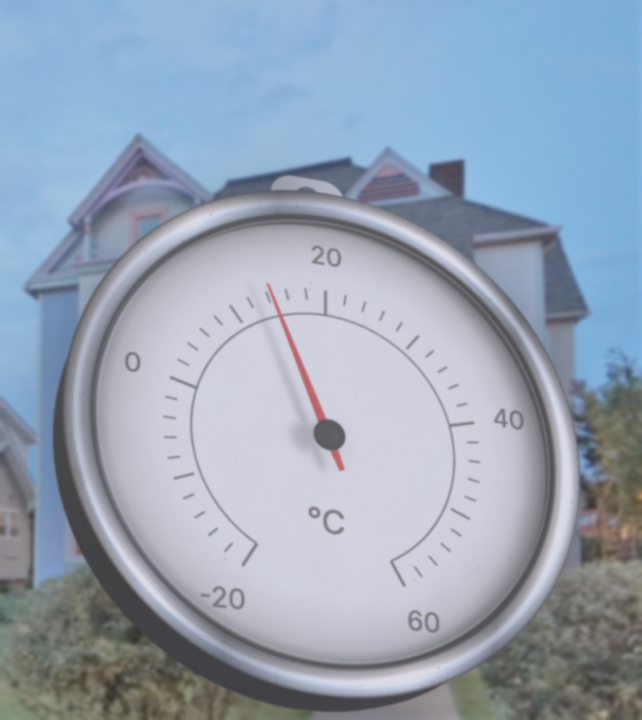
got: 14 °C
